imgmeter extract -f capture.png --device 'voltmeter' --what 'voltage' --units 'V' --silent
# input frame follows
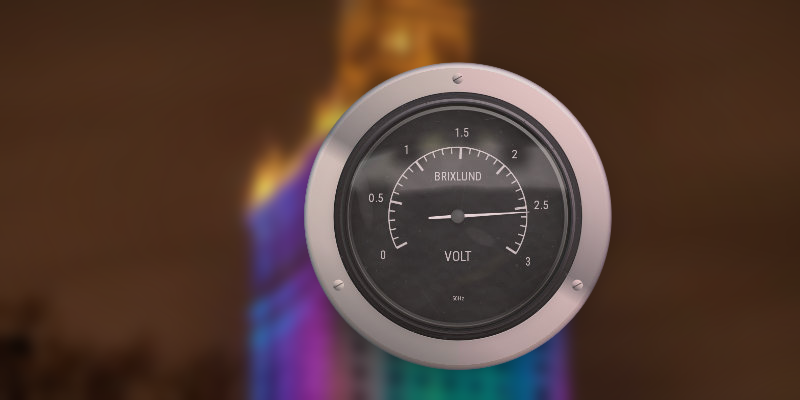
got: 2.55 V
